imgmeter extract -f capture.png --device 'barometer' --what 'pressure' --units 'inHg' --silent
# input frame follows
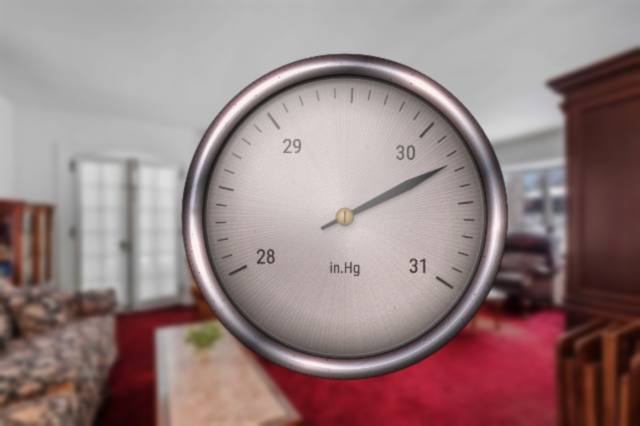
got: 30.25 inHg
